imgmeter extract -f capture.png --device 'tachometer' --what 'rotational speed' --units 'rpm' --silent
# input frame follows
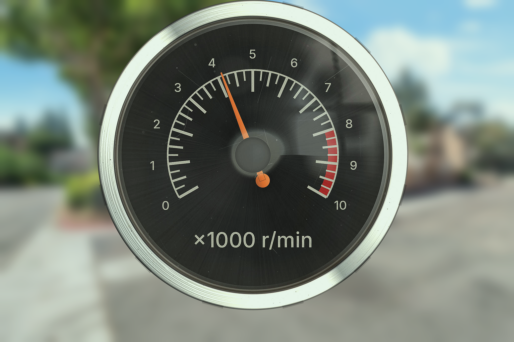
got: 4125 rpm
